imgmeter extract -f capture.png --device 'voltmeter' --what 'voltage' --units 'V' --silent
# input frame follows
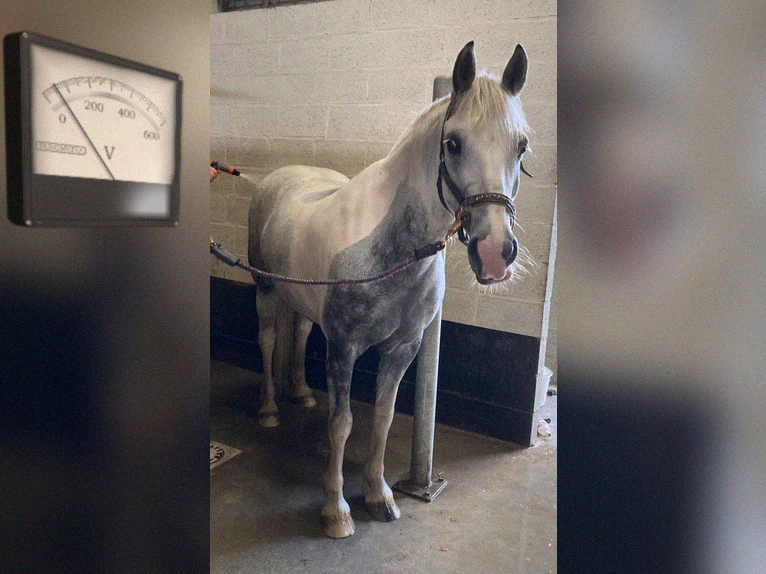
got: 50 V
